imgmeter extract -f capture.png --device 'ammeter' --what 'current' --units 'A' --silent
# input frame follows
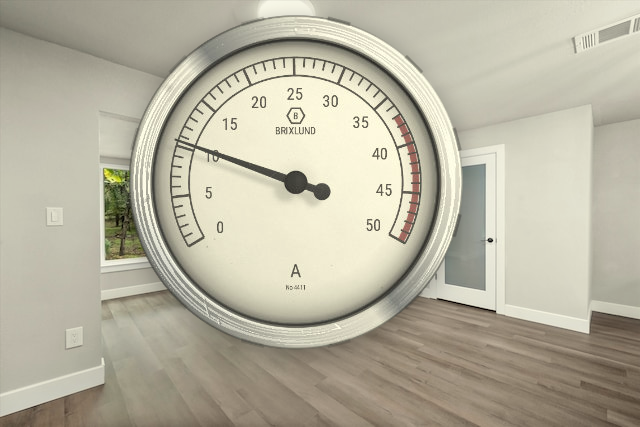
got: 10.5 A
